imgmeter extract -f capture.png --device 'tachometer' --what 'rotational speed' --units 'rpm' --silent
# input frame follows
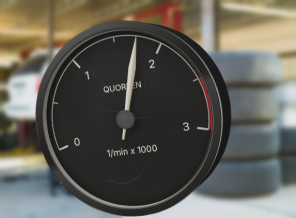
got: 1750 rpm
